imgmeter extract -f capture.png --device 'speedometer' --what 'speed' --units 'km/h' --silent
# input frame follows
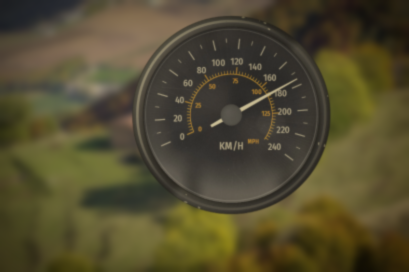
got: 175 km/h
